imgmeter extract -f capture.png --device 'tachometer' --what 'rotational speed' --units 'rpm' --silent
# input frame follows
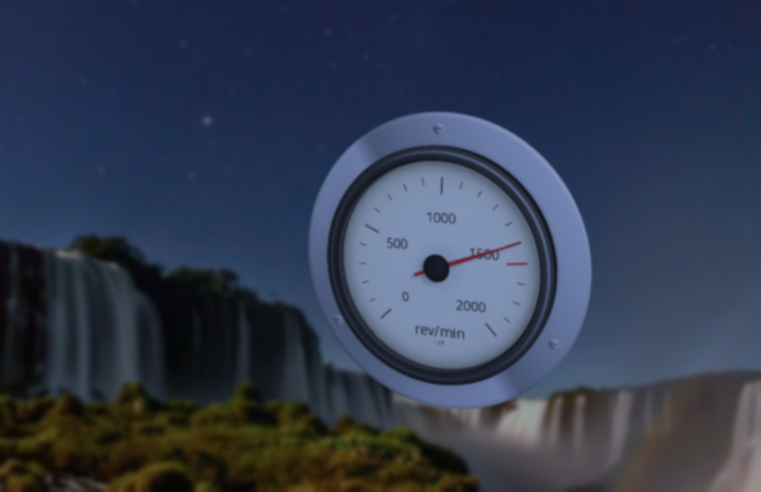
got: 1500 rpm
